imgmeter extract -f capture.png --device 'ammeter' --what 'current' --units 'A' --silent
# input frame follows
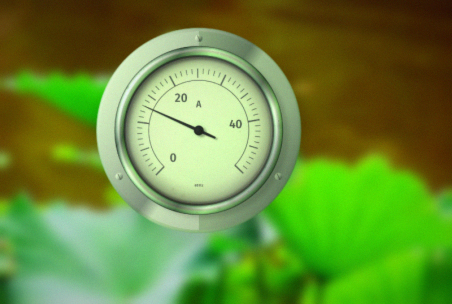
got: 13 A
